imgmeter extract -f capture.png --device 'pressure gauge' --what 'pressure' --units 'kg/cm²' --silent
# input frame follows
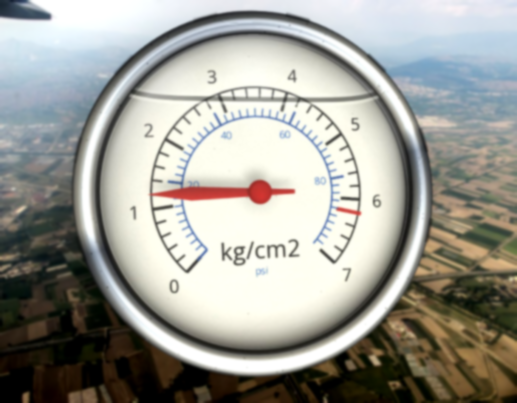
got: 1.2 kg/cm²
